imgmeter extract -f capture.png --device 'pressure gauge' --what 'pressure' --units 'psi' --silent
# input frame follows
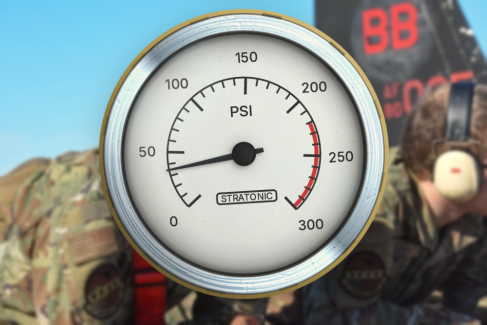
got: 35 psi
